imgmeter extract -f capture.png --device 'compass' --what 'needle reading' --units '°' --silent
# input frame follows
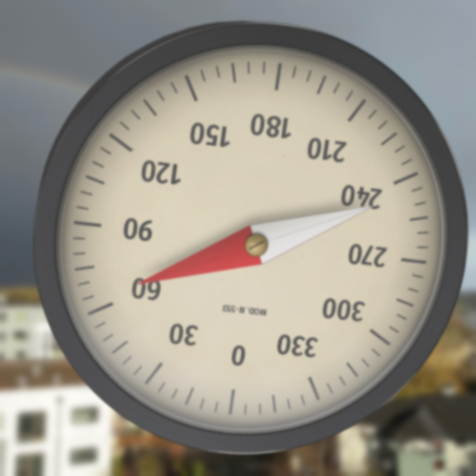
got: 65 °
